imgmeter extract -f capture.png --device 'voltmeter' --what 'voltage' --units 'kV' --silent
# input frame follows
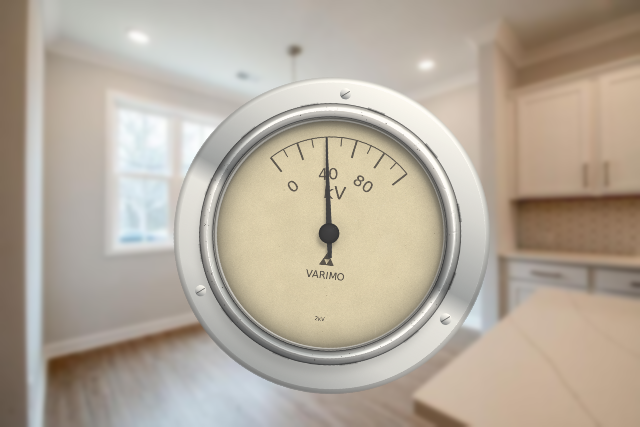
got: 40 kV
